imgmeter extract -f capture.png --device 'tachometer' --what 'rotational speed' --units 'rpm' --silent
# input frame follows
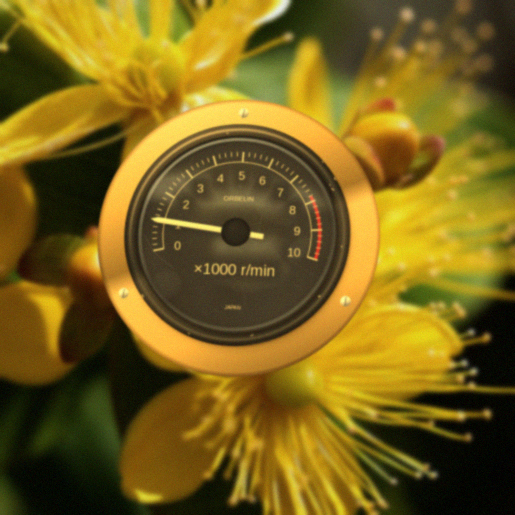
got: 1000 rpm
